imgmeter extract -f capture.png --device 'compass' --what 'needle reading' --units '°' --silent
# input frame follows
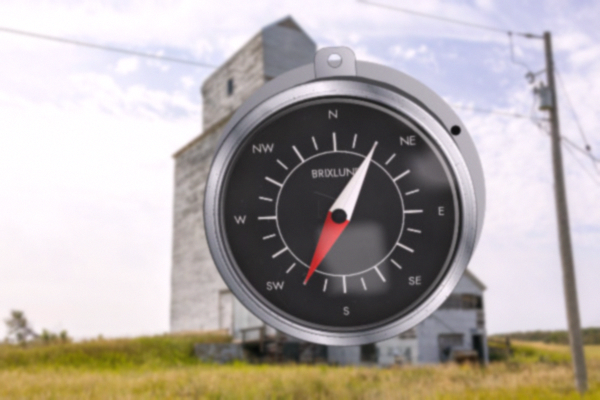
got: 210 °
